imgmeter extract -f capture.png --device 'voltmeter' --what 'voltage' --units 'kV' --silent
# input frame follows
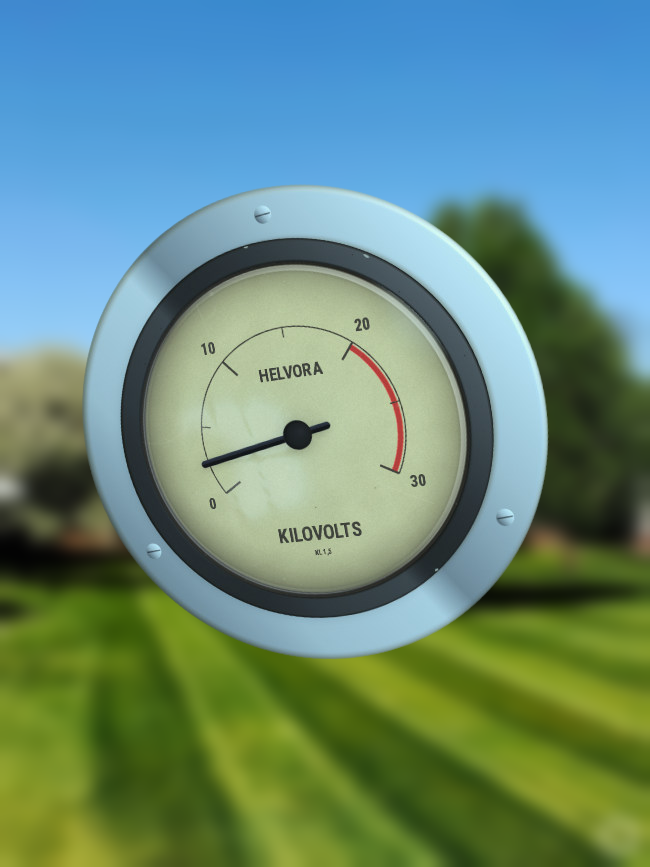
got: 2.5 kV
